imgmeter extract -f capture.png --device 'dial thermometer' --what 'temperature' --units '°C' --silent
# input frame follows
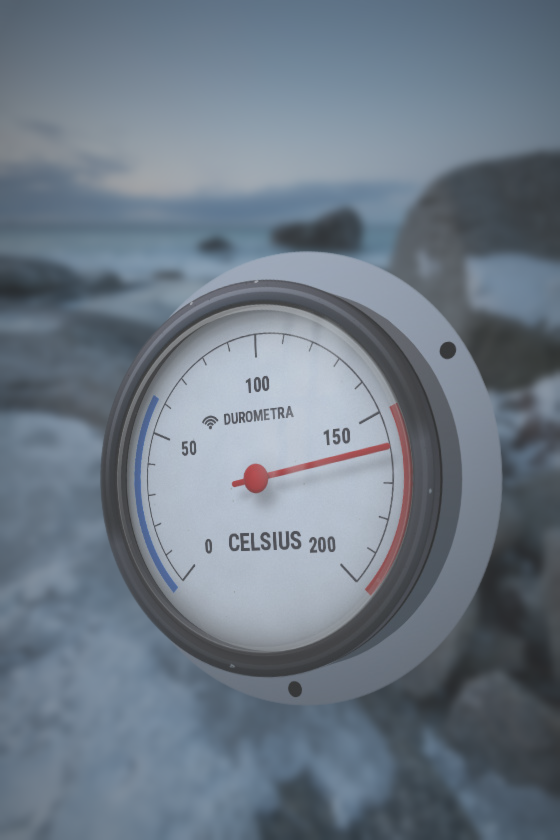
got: 160 °C
